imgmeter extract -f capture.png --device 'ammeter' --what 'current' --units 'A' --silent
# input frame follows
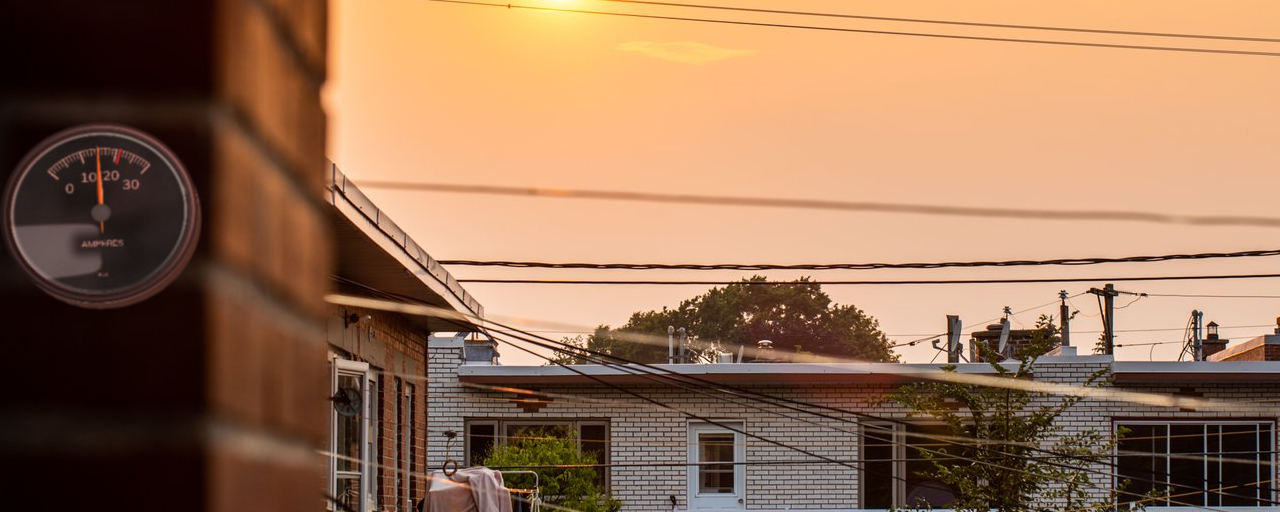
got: 15 A
